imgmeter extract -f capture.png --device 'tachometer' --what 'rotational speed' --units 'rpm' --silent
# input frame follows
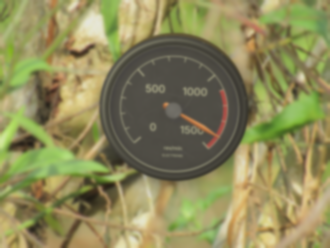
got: 1400 rpm
